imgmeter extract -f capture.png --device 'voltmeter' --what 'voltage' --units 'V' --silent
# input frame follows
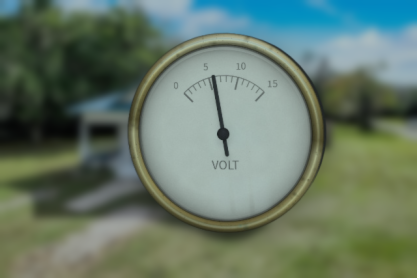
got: 6 V
